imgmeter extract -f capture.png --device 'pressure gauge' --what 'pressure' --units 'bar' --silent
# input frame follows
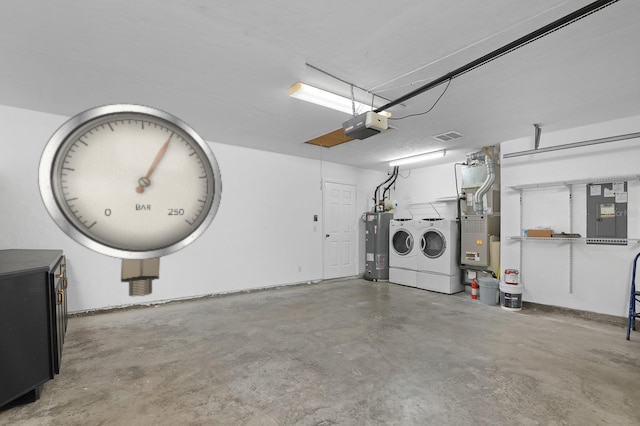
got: 150 bar
